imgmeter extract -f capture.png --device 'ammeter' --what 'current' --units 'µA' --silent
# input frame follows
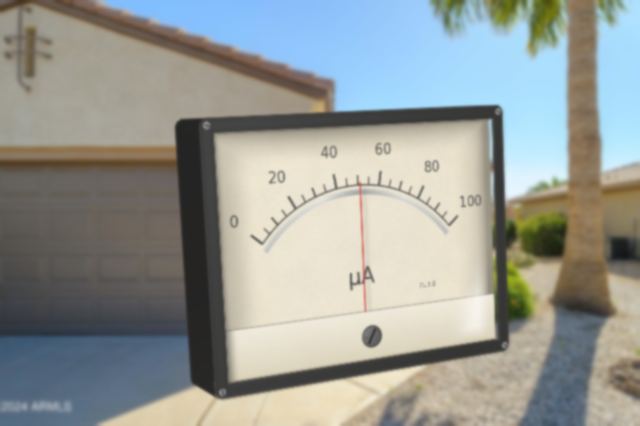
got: 50 µA
